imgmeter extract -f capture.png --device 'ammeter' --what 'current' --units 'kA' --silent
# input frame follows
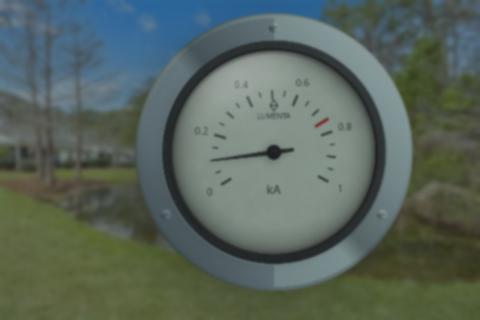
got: 0.1 kA
